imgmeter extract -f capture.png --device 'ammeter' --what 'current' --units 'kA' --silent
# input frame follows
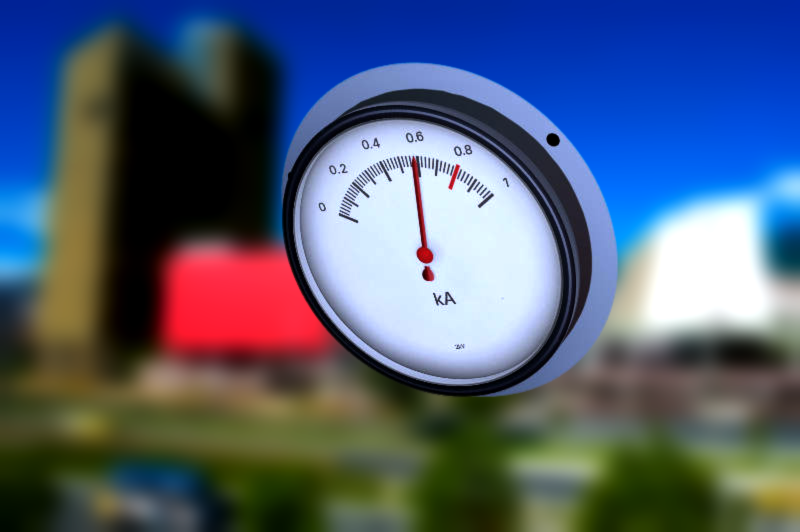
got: 0.6 kA
